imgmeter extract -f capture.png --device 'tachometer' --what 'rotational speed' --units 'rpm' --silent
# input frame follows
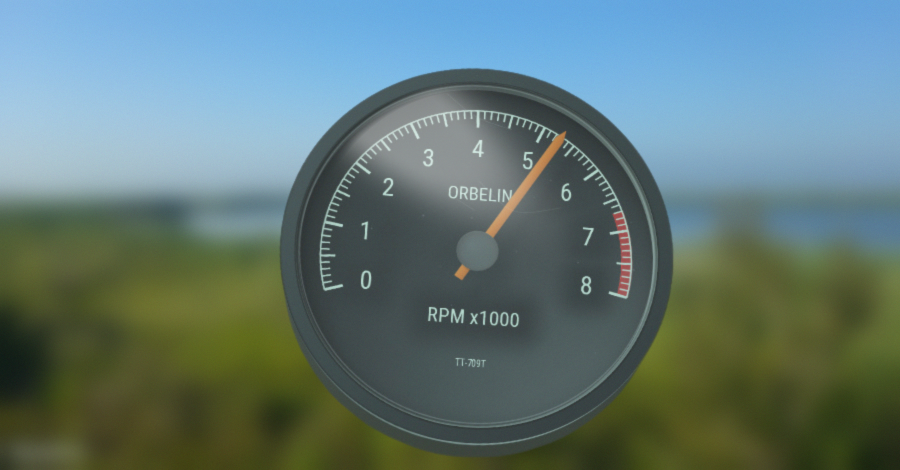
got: 5300 rpm
